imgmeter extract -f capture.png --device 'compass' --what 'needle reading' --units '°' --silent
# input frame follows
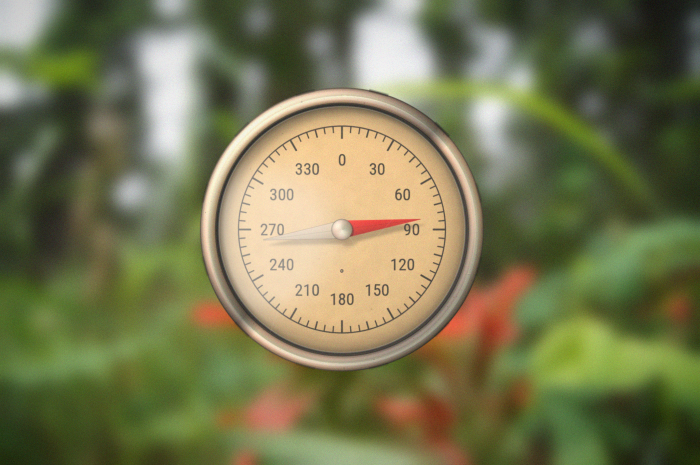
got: 82.5 °
